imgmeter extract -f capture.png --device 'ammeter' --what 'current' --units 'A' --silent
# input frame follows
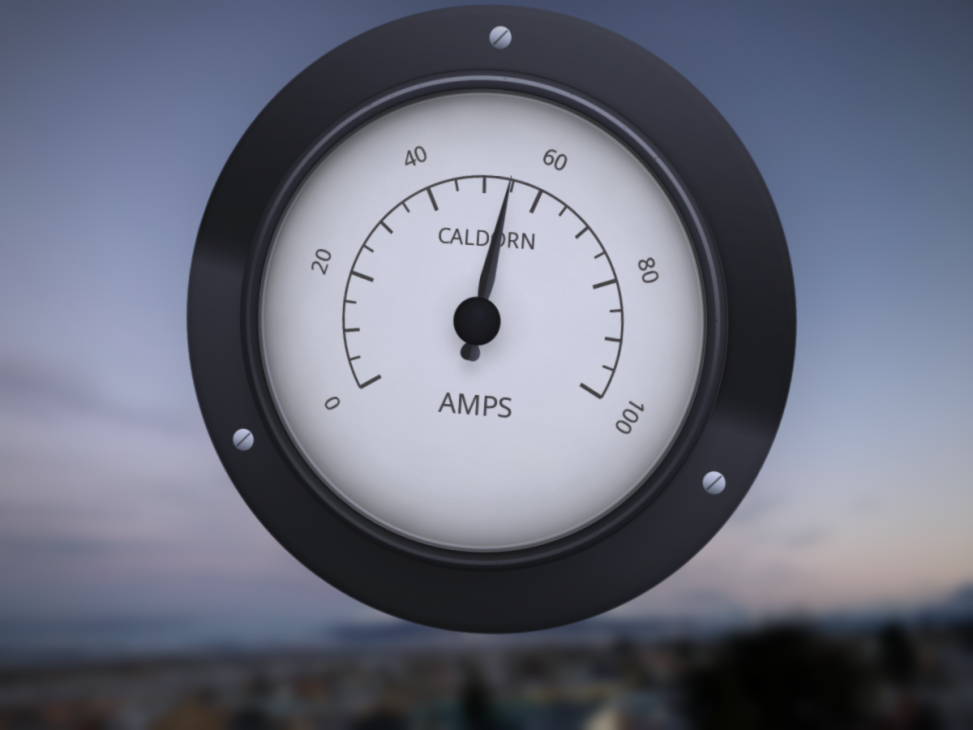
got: 55 A
